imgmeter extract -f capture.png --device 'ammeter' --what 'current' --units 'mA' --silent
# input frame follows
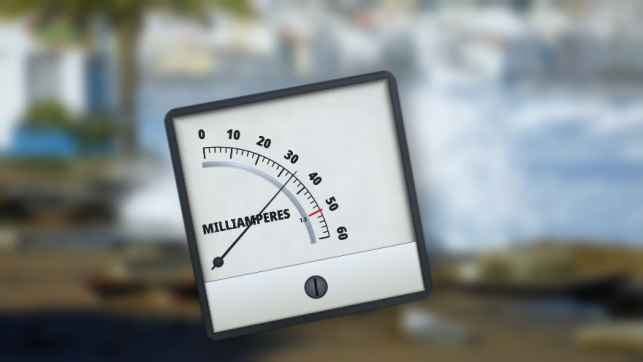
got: 34 mA
